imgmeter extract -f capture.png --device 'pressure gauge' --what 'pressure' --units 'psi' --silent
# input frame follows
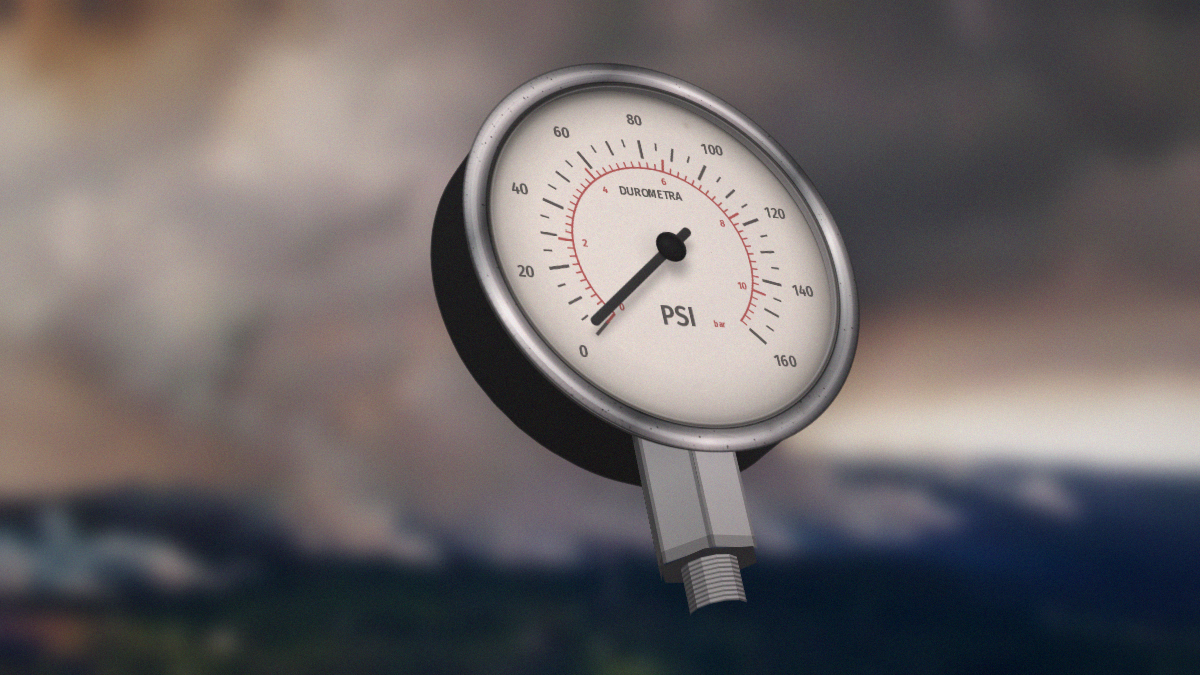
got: 2.5 psi
